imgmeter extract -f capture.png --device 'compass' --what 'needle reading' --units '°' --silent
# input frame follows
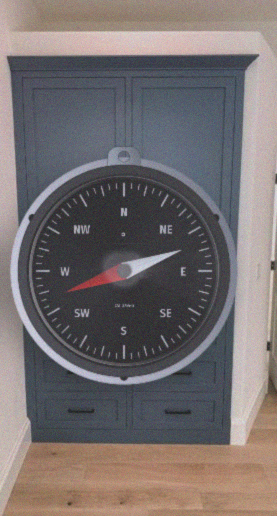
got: 250 °
